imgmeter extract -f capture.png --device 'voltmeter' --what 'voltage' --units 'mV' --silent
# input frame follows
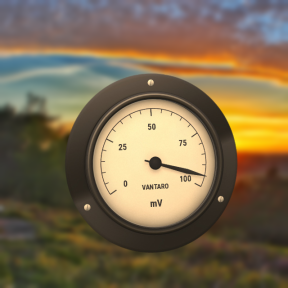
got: 95 mV
